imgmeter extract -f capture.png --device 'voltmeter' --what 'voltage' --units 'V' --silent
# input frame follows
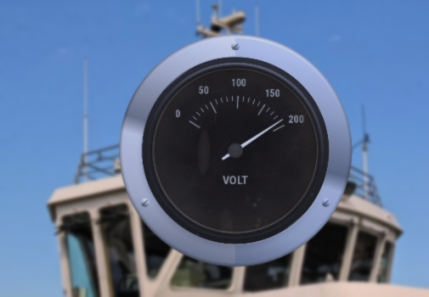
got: 190 V
